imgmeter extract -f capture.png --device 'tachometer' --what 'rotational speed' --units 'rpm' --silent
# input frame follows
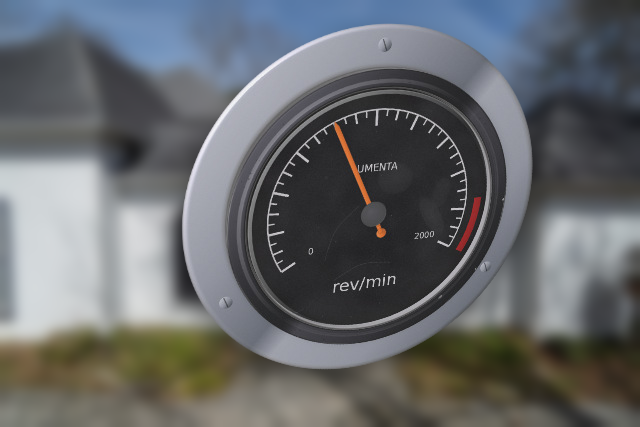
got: 800 rpm
